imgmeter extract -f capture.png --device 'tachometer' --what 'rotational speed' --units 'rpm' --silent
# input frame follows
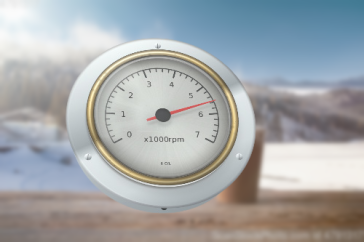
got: 5600 rpm
